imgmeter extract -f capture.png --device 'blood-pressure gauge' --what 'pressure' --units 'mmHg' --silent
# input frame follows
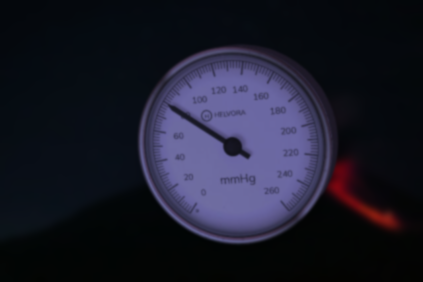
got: 80 mmHg
